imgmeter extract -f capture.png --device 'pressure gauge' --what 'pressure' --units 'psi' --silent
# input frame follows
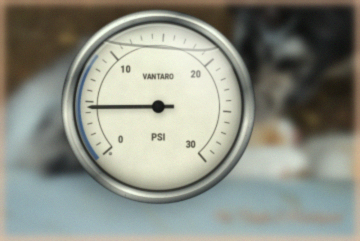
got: 4.5 psi
